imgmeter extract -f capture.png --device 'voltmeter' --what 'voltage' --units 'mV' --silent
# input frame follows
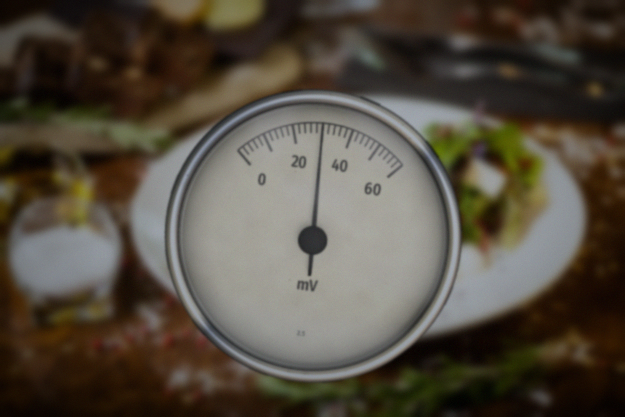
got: 30 mV
